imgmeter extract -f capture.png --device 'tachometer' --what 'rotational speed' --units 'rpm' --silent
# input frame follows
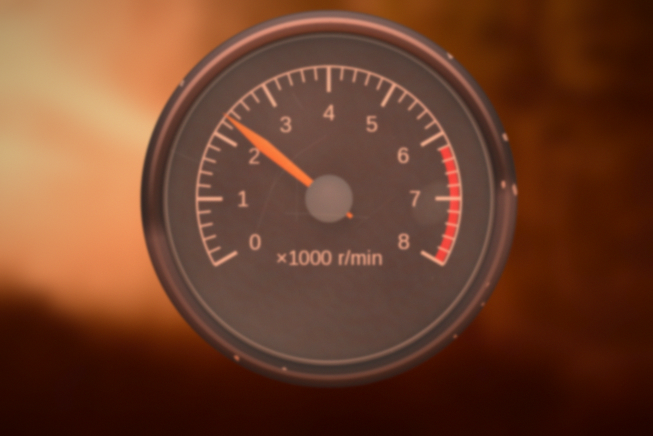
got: 2300 rpm
